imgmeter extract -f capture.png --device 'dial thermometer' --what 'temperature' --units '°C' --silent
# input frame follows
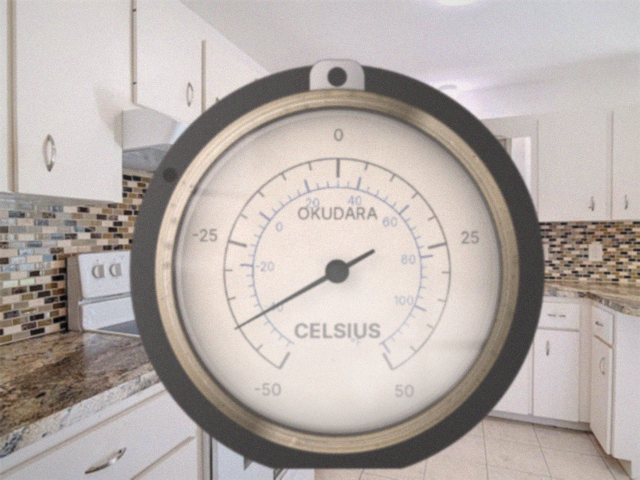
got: -40 °C
